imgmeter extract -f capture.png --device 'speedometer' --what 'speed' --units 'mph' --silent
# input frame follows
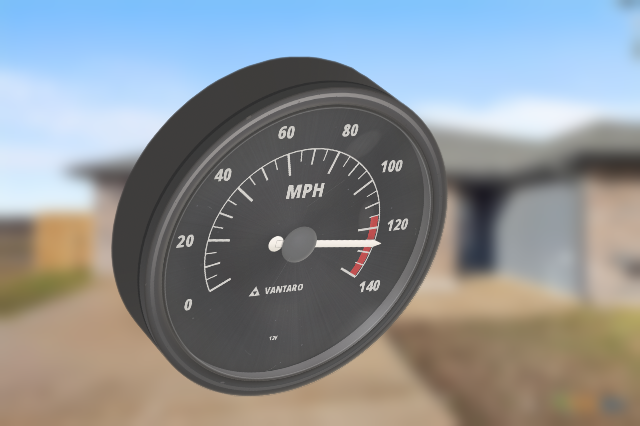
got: 125 mph
